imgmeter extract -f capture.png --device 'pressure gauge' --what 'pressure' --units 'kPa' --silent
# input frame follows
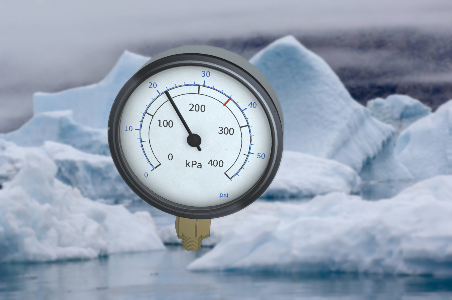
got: 150 kPa
